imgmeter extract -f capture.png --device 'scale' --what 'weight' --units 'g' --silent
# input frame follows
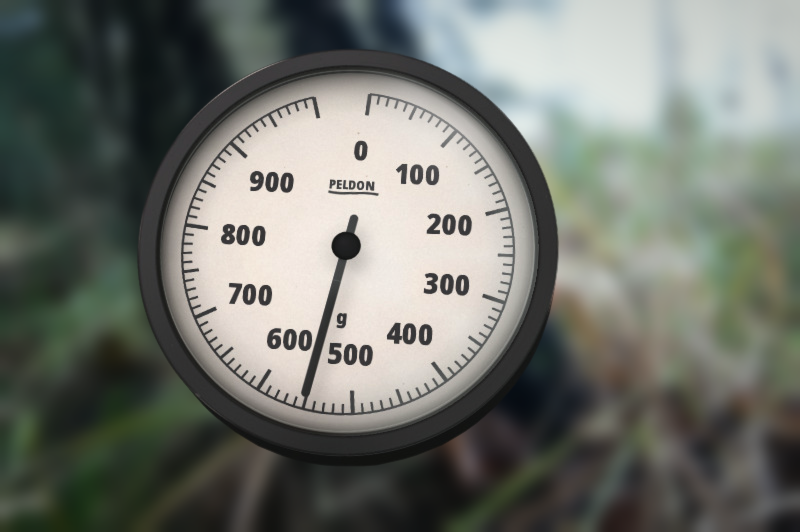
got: 550 g
